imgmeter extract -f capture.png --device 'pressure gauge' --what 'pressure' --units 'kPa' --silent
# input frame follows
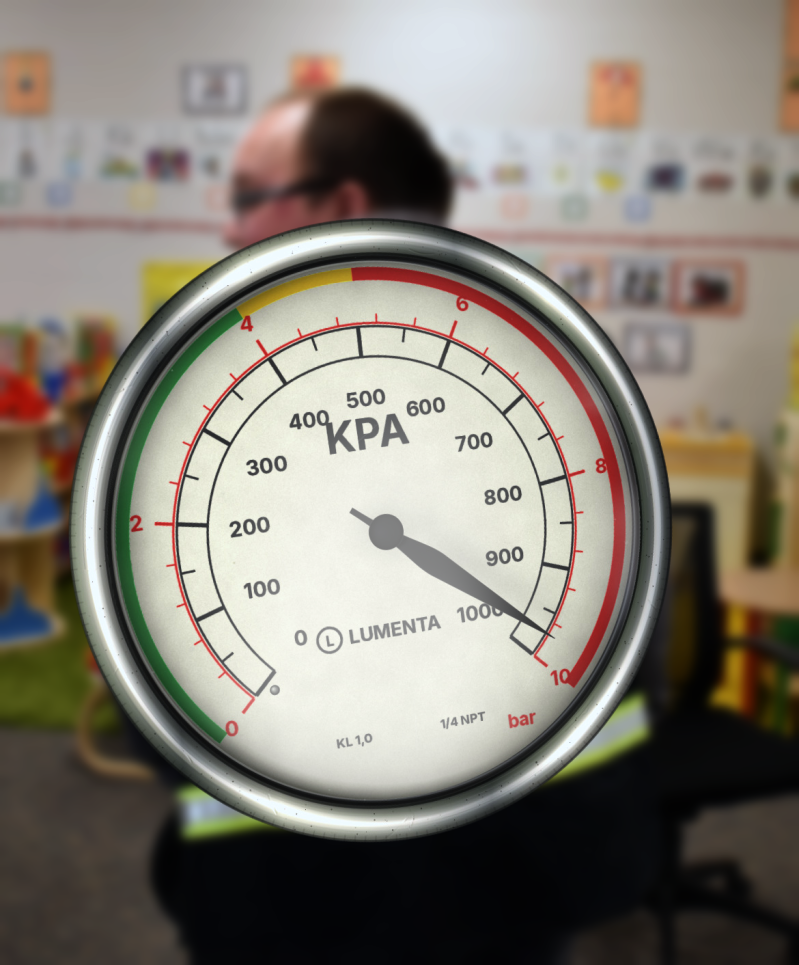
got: 975 kPa
